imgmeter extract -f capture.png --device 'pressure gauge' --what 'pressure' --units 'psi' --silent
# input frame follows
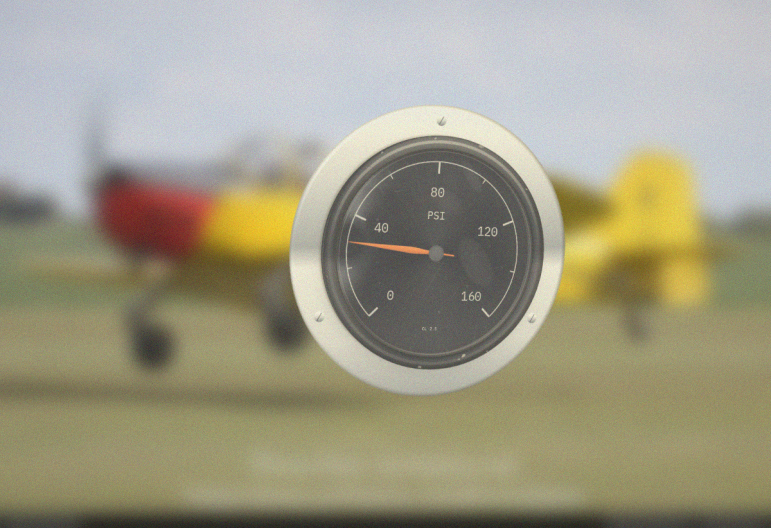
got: 30 psi
